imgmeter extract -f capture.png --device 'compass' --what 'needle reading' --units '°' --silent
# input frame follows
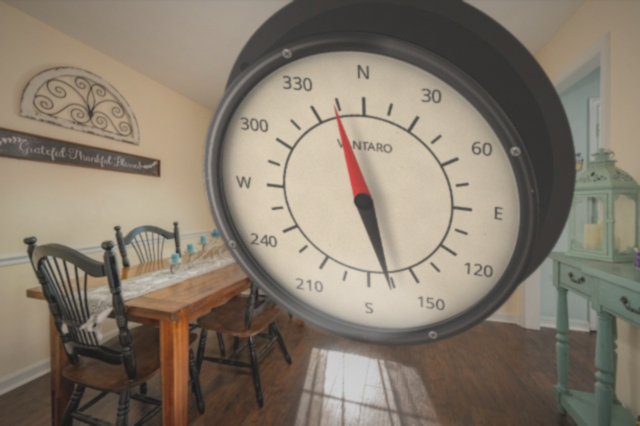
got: 345 °
